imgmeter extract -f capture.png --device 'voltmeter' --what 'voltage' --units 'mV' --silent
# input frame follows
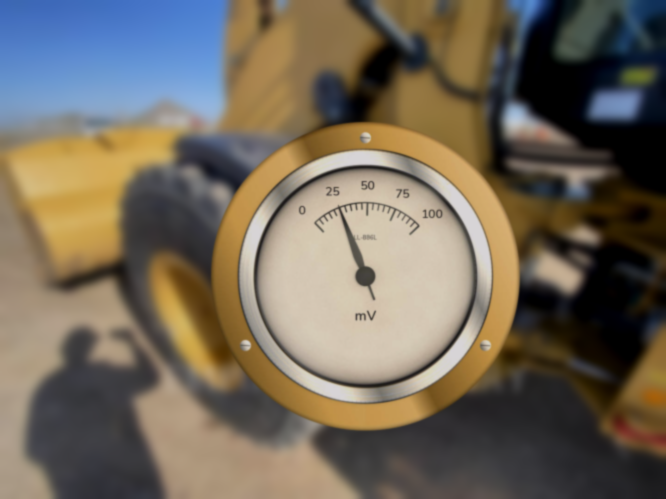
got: 25 mV
